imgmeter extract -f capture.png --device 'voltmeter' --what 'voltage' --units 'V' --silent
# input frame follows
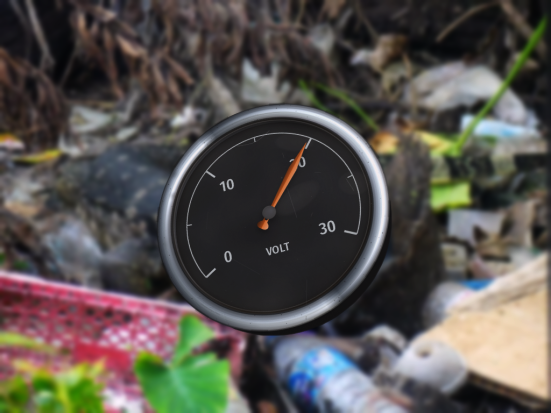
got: 20 V
